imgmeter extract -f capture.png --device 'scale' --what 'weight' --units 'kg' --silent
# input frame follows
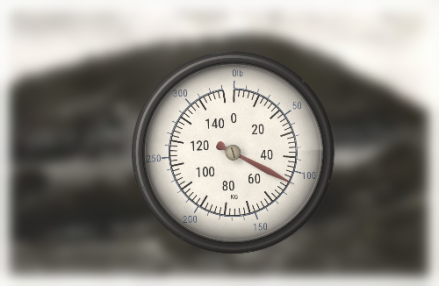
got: 50 kg
